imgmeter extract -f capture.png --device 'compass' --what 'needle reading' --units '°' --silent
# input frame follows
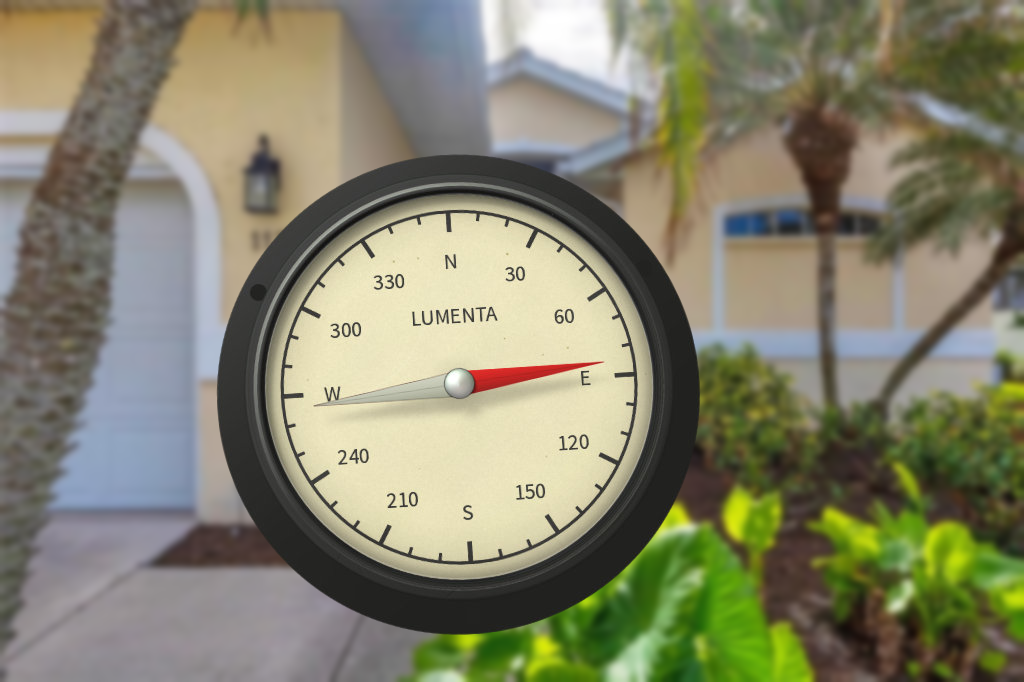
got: 85 °
